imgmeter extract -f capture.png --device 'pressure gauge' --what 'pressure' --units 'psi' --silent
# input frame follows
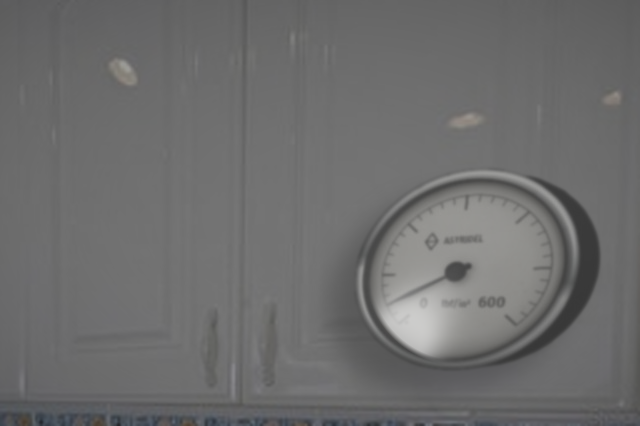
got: 40 psi
